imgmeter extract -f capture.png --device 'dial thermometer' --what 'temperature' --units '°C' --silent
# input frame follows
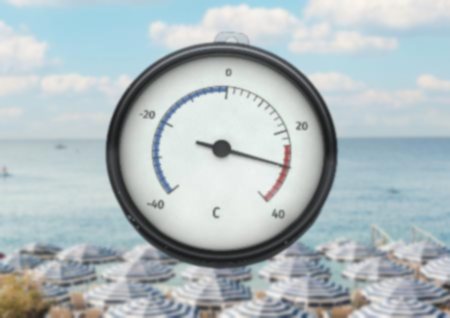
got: 30 °C
